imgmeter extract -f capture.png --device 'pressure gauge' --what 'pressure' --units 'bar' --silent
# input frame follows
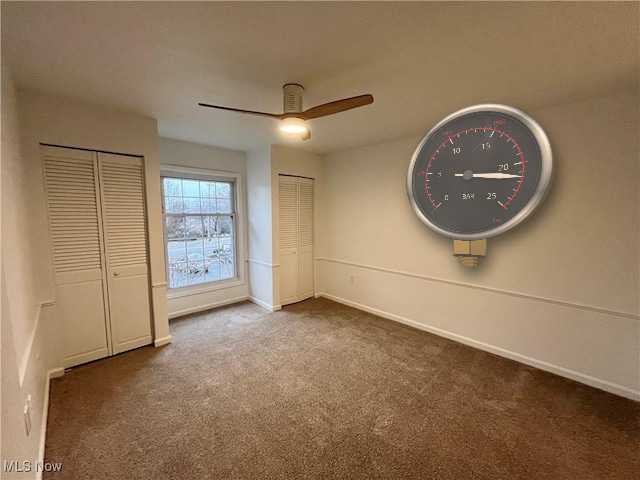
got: 21.5 bar
